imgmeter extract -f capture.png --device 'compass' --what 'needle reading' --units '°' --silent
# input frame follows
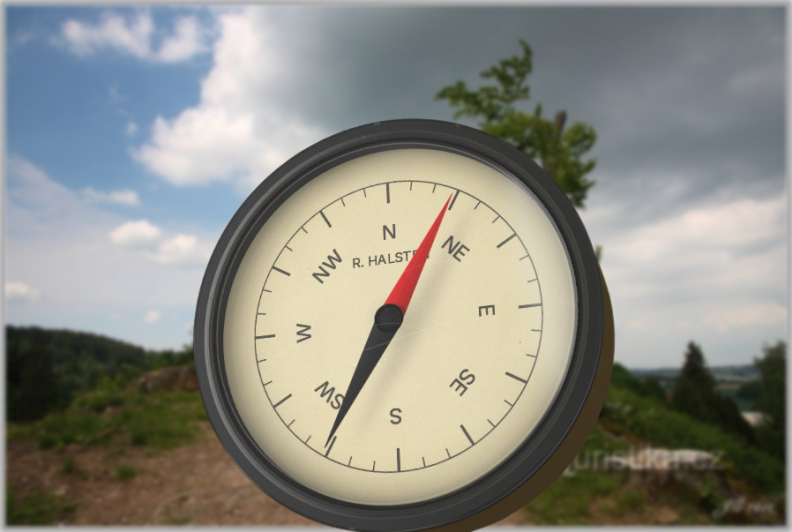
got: 30 °
